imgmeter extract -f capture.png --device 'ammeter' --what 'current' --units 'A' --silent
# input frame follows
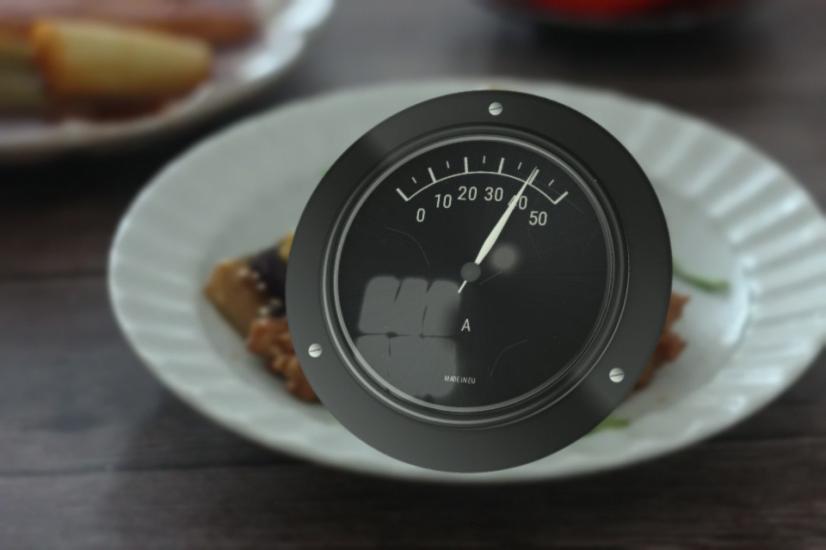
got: 40 A
